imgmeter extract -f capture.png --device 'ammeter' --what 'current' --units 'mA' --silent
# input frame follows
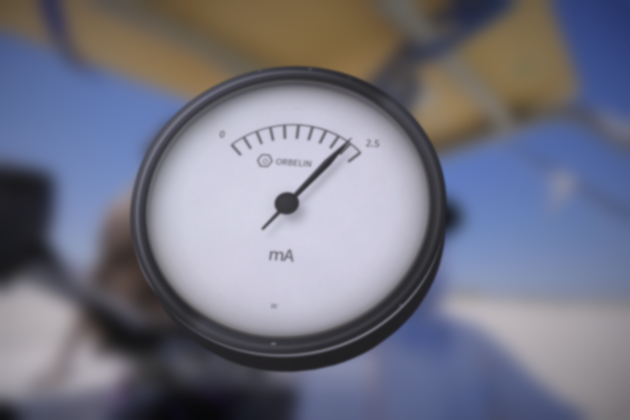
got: 2.25 mA
